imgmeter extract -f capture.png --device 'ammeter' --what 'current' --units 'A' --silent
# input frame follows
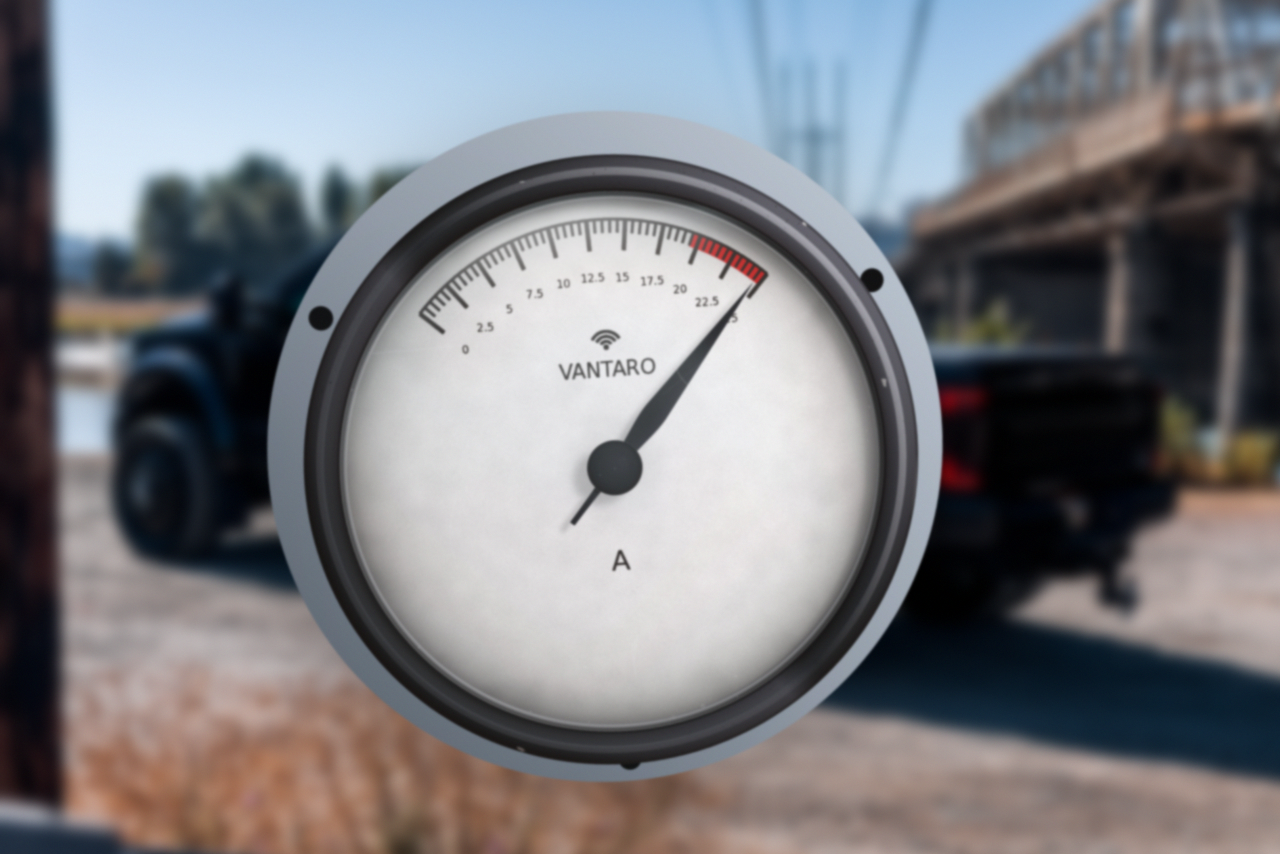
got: 24.5 A
